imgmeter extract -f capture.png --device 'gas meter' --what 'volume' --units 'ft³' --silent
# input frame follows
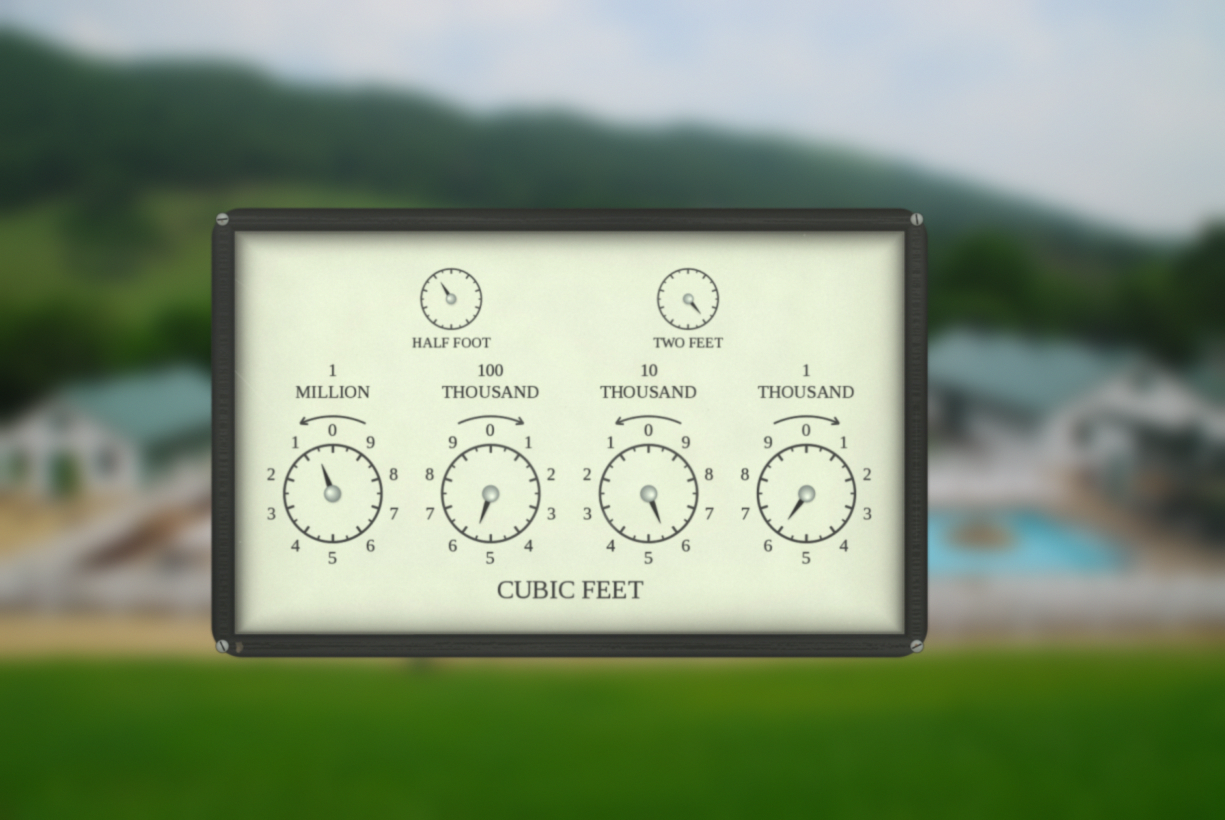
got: 55600 ft³
